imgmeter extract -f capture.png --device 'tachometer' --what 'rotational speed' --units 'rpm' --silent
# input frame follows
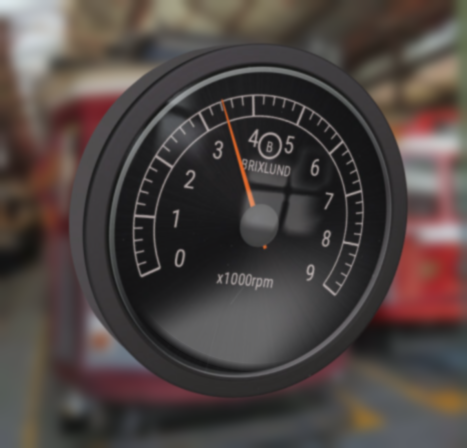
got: 3400 rpm
